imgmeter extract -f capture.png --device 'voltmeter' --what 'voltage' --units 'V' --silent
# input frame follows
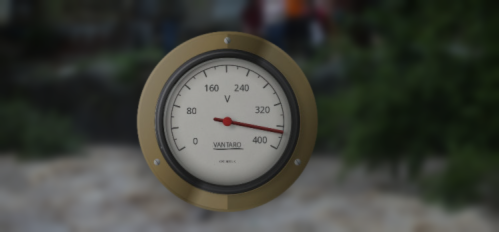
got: 370 V
